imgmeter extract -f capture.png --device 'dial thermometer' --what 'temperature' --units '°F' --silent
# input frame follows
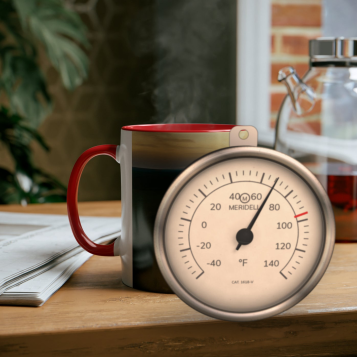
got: 68 °F
